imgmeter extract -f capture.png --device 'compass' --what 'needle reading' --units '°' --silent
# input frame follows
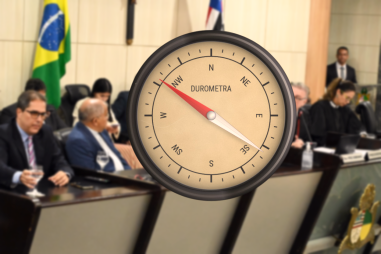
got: 305 °
